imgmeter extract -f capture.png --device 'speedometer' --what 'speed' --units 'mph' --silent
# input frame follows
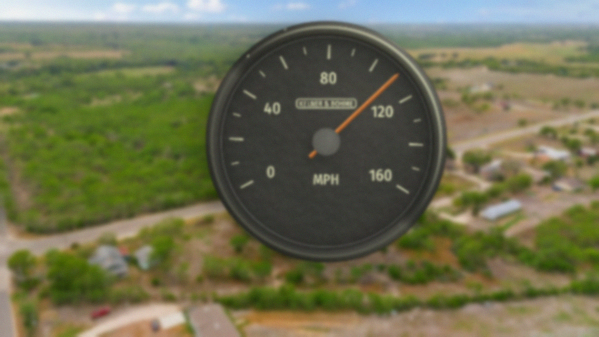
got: 110 mph
